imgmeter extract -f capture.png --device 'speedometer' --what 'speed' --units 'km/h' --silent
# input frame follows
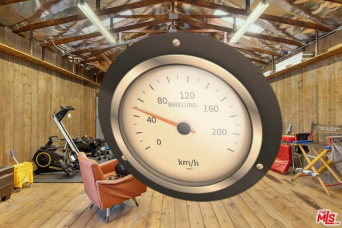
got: 50 km/h
